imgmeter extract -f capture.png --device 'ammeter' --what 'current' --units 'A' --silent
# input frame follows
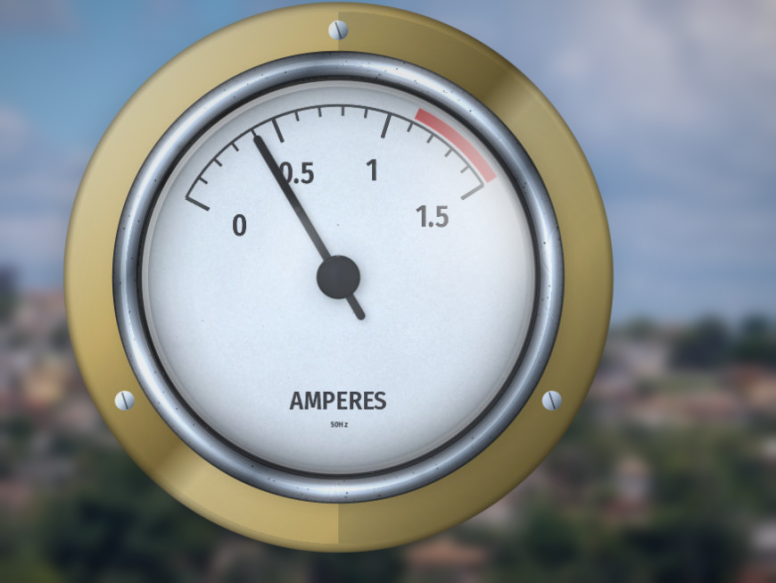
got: 0.4 A
